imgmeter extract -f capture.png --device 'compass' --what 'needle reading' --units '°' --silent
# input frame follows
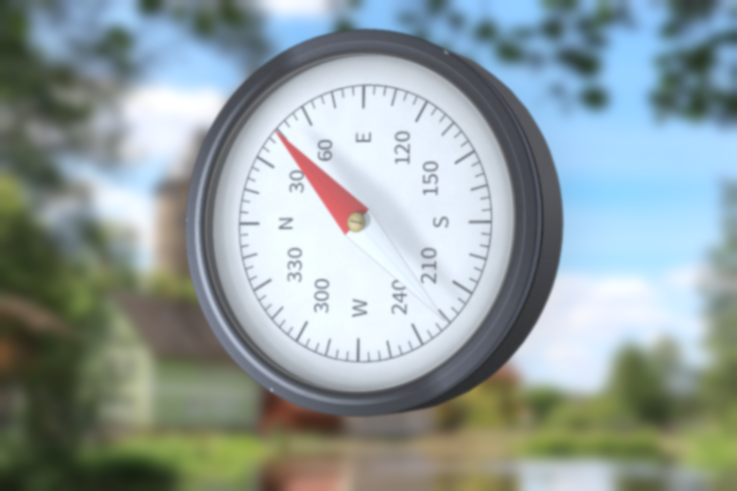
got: 45 °
